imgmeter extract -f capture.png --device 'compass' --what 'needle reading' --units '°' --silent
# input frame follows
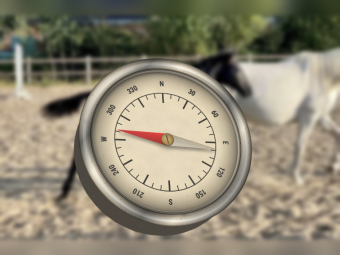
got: 280 °
